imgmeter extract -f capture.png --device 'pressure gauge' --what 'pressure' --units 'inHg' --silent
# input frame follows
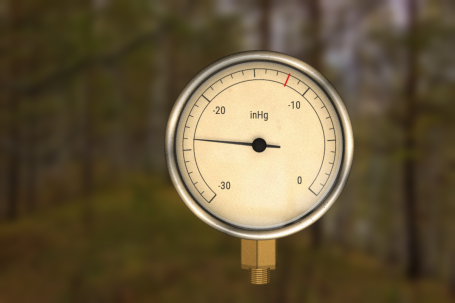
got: -24 inHg
